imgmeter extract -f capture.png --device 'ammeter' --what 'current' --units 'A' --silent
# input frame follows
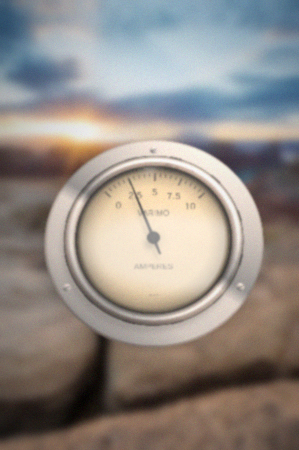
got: 2.5 A
